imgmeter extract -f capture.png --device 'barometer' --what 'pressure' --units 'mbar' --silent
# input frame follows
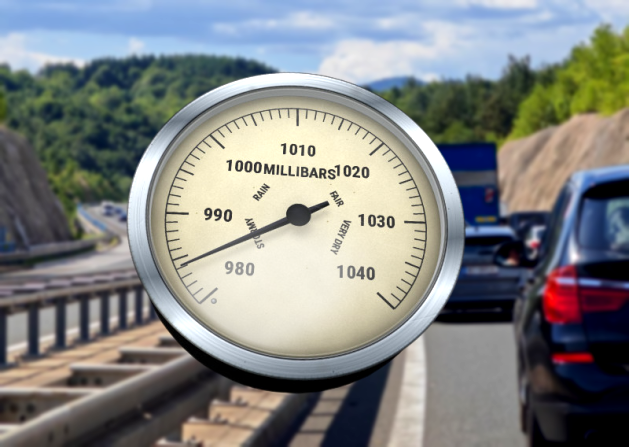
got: 984 mbar
